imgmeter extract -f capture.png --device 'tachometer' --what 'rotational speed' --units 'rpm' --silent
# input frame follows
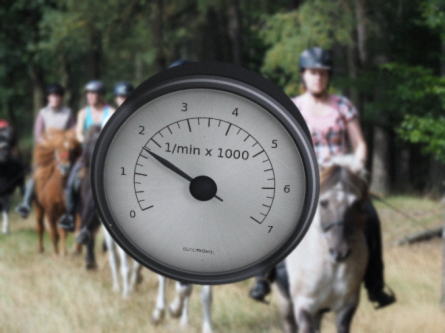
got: 1750 rpm
